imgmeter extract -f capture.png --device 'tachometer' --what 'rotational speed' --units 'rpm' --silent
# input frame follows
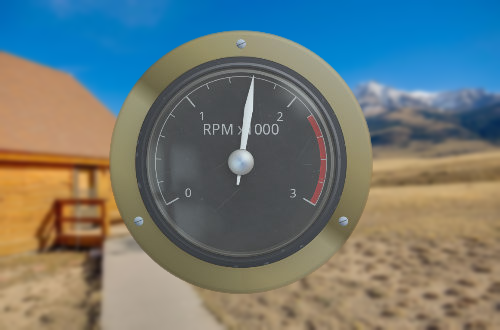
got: 1600 rpm
